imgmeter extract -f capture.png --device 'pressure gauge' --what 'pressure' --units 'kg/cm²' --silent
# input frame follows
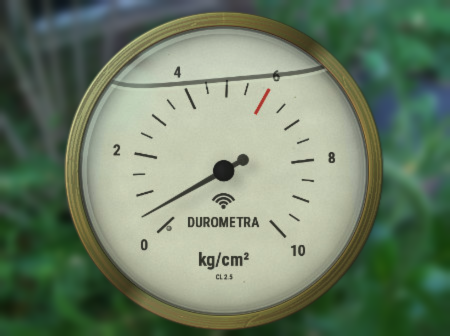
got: 0.5 kg/cm²
